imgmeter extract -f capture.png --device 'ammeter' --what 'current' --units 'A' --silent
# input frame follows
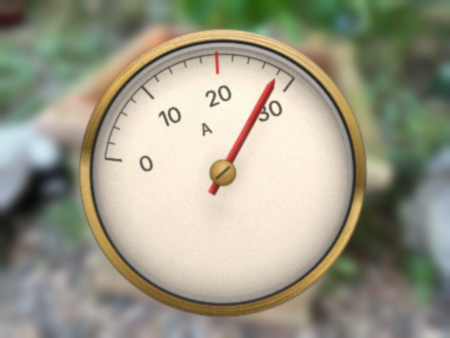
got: 28 A
